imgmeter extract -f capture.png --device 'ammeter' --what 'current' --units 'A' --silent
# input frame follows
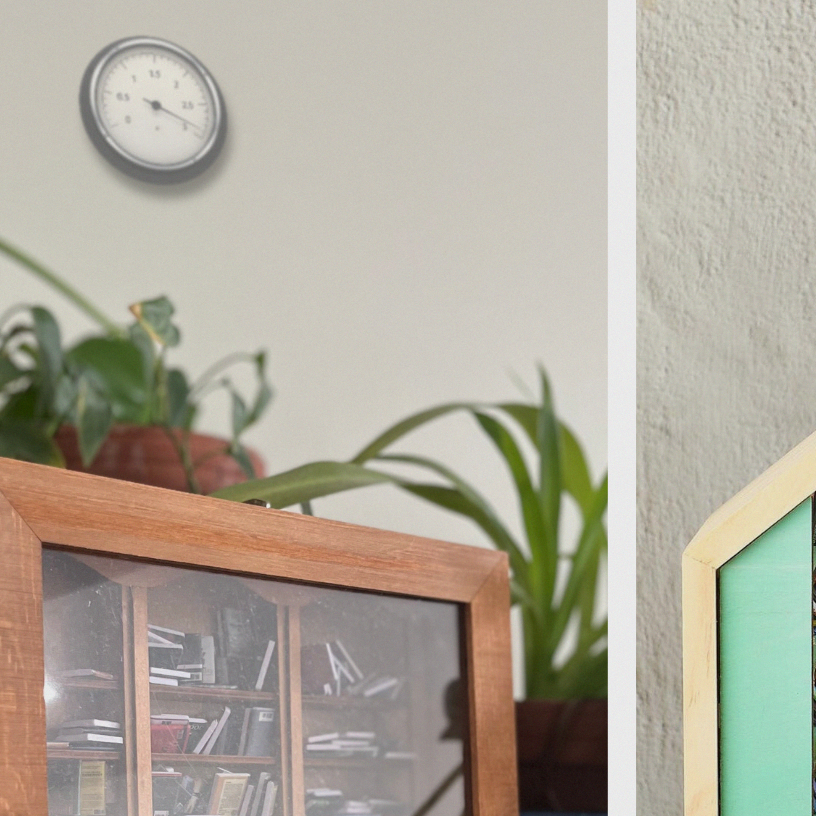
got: 2.9 A
